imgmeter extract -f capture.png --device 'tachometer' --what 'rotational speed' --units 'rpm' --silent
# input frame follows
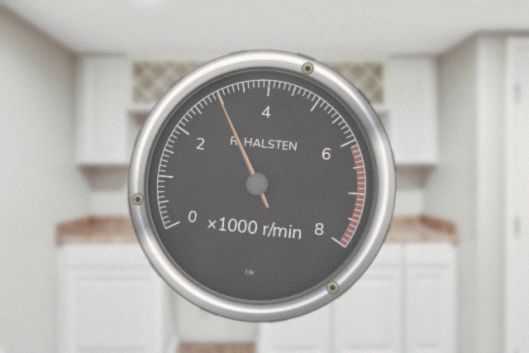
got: 3000 rpm
